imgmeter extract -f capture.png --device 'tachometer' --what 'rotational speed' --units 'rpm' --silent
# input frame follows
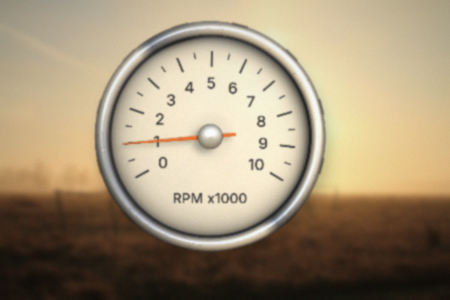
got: 1000 rpm
